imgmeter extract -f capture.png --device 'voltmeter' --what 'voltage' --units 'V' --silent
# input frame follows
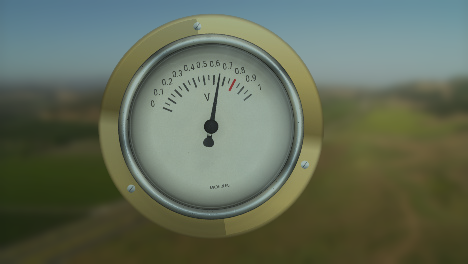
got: 0.65 V
